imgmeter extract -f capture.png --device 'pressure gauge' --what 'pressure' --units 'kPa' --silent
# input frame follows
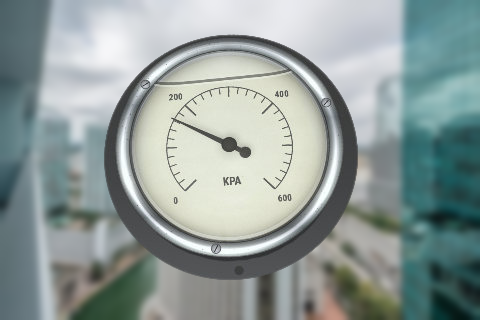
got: 160 kPa
